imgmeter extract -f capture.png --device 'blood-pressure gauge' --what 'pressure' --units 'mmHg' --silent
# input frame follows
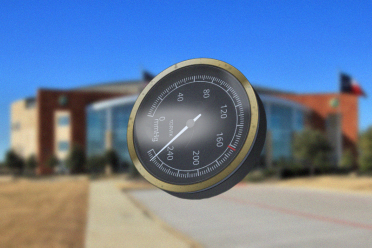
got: 250 mmHg
